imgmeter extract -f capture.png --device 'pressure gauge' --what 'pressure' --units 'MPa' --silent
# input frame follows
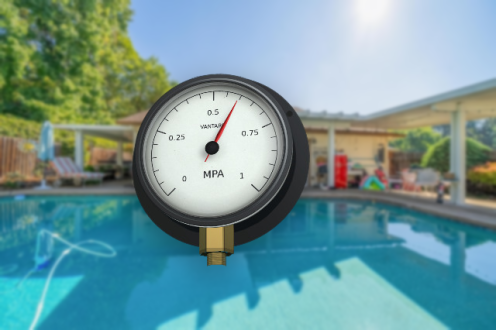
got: 0.6 MPa
